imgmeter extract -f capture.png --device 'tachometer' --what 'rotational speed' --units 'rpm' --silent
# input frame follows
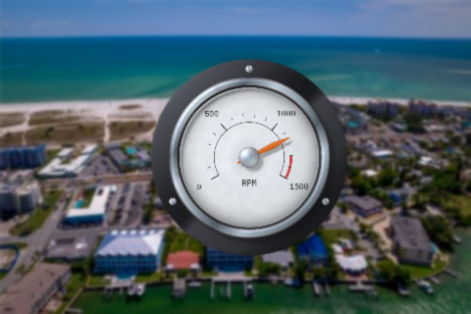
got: 1150 rpm
